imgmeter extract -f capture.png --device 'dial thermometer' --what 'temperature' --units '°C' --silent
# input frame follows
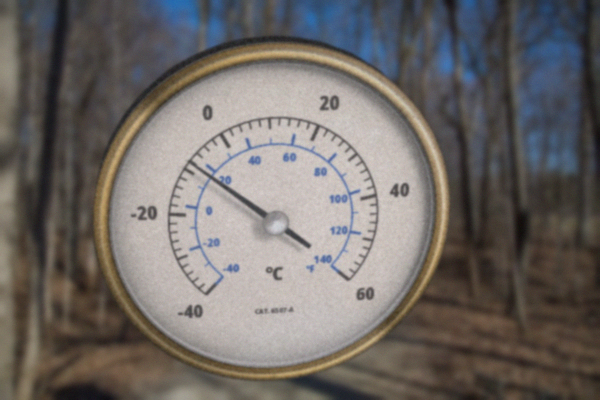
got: -8 °C
